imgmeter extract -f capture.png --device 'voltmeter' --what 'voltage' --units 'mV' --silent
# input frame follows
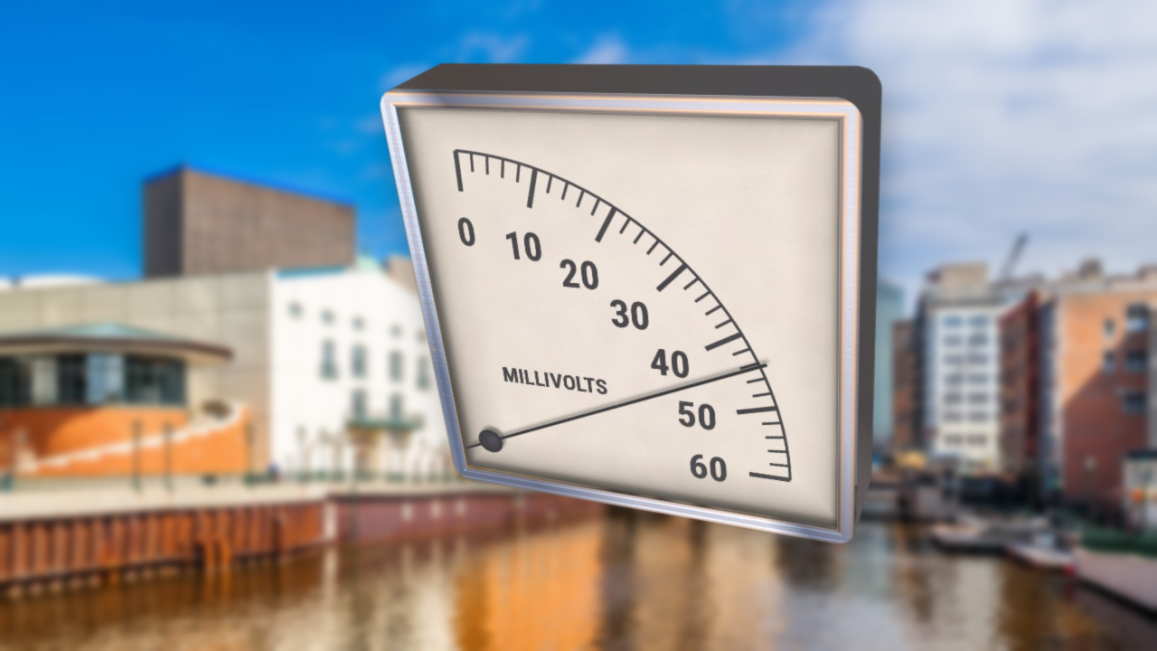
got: 44 mV
